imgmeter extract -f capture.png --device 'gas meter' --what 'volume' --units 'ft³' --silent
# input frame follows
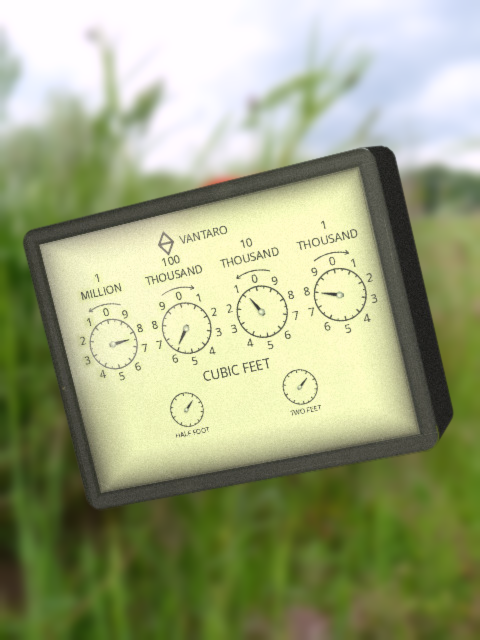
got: 760800 ft³
